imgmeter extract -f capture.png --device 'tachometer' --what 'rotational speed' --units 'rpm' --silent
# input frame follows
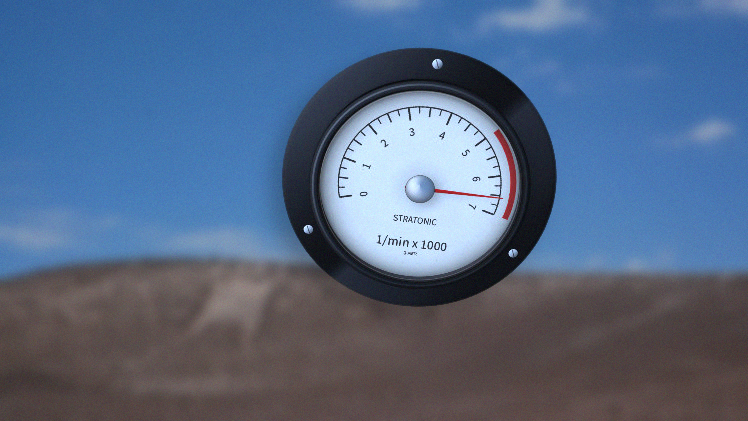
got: 6500 rpm
